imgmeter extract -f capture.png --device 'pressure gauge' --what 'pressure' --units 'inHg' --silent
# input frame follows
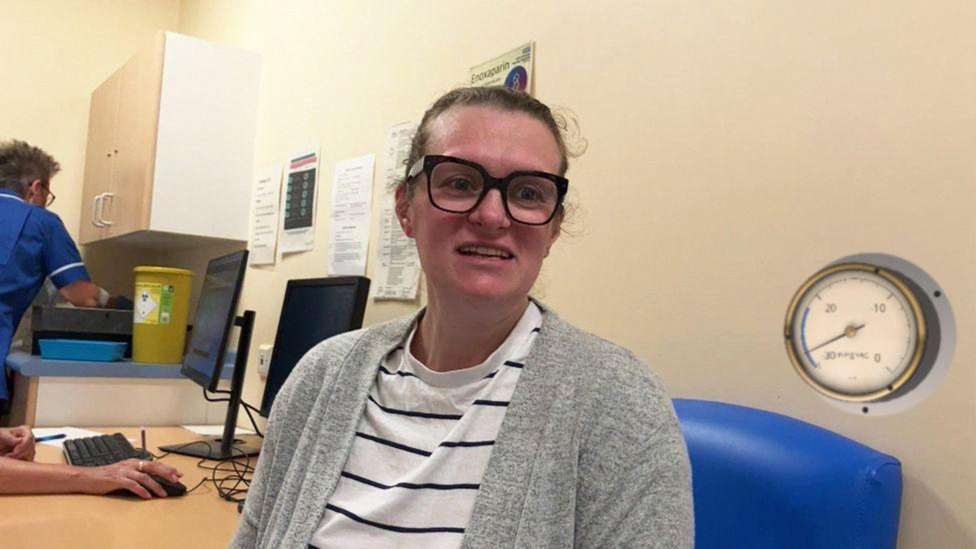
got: -28 inHg
